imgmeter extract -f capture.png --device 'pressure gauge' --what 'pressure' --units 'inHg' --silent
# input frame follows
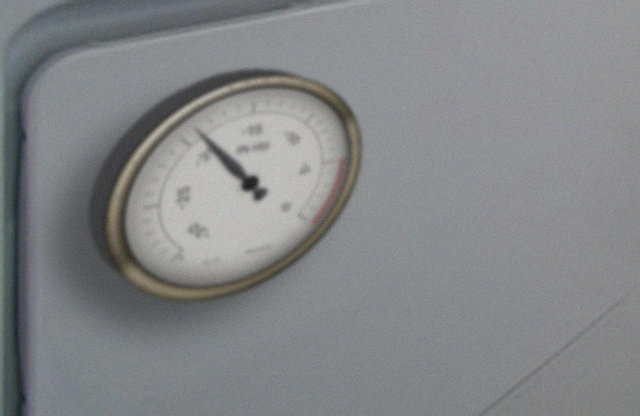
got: -19 inHg
